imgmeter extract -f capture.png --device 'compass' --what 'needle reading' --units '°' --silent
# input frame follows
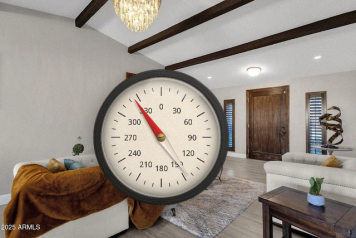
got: 325 °
